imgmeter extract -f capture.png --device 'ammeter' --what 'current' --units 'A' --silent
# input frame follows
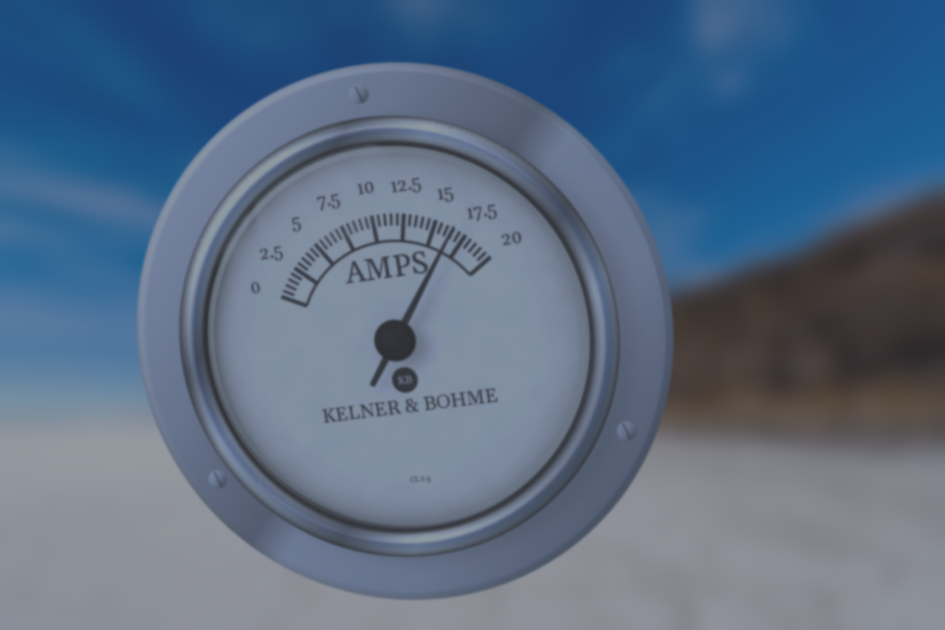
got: 16.5 A
